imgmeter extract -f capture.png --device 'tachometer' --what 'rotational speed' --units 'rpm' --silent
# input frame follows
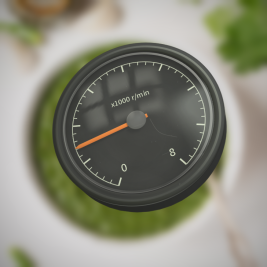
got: 1400 rpm
